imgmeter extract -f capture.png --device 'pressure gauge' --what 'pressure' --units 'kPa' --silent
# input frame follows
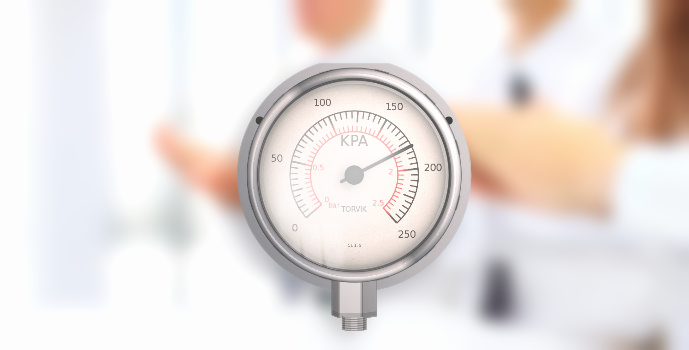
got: 180 kPa
